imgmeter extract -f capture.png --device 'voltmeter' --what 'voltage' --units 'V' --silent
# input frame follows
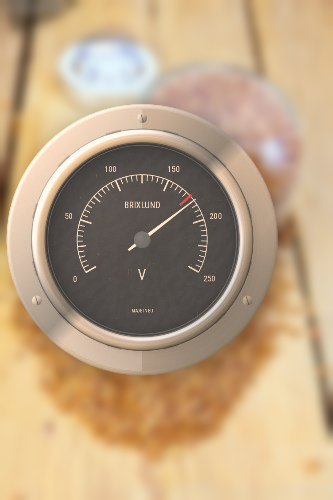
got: 180 V
